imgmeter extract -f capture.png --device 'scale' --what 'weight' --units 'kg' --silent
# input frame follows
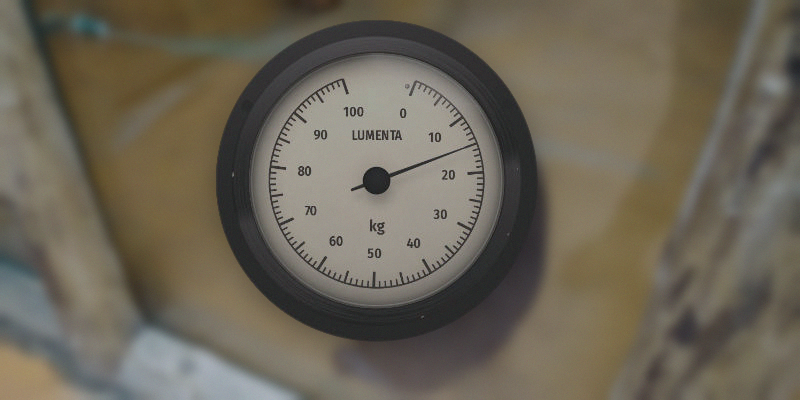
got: 15 kg
